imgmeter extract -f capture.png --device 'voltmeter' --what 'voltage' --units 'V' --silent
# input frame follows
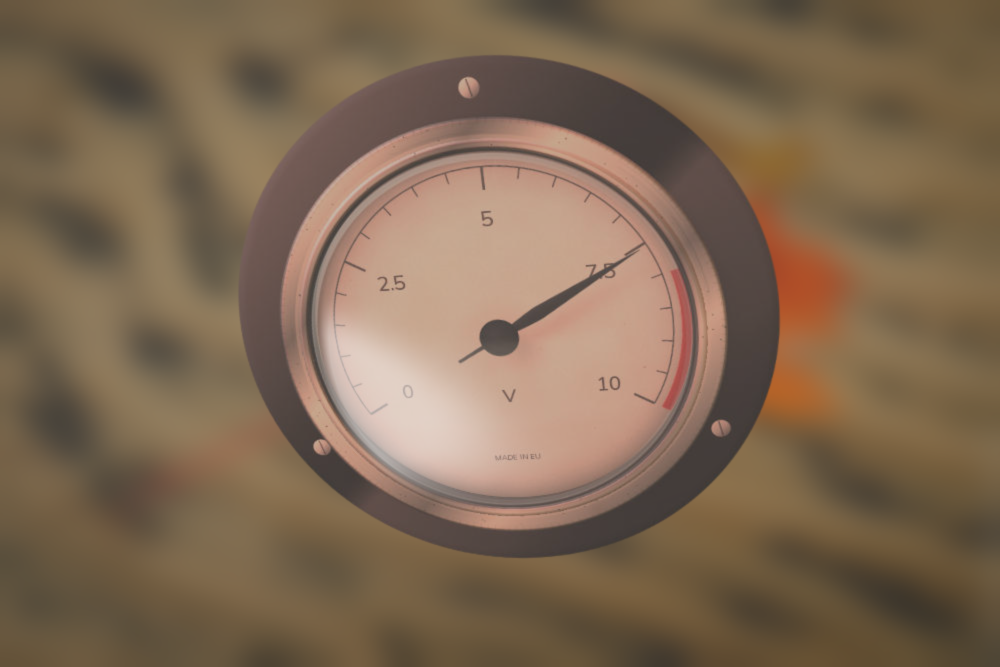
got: 7.5 V
